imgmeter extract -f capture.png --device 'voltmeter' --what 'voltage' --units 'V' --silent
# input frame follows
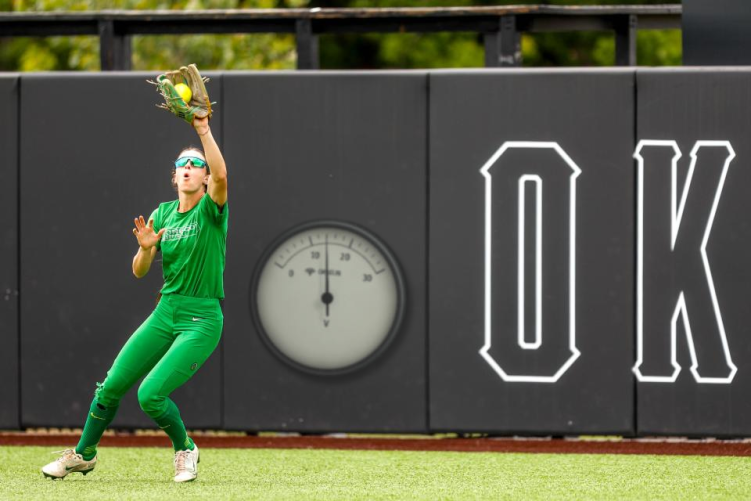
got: 14 V
